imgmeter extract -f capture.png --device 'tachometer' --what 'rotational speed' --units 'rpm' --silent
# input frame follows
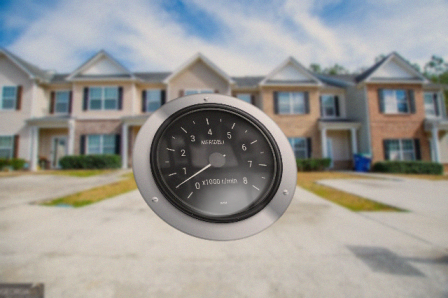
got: 500 rpm
